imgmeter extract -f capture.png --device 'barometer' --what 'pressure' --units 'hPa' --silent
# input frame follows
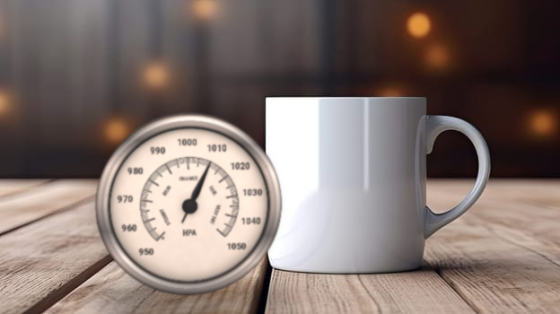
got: 1010 hPa
